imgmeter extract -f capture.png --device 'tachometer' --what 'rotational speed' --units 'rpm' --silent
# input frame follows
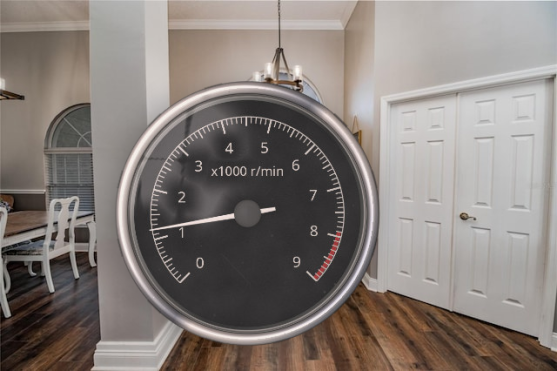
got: 1200 rpm
